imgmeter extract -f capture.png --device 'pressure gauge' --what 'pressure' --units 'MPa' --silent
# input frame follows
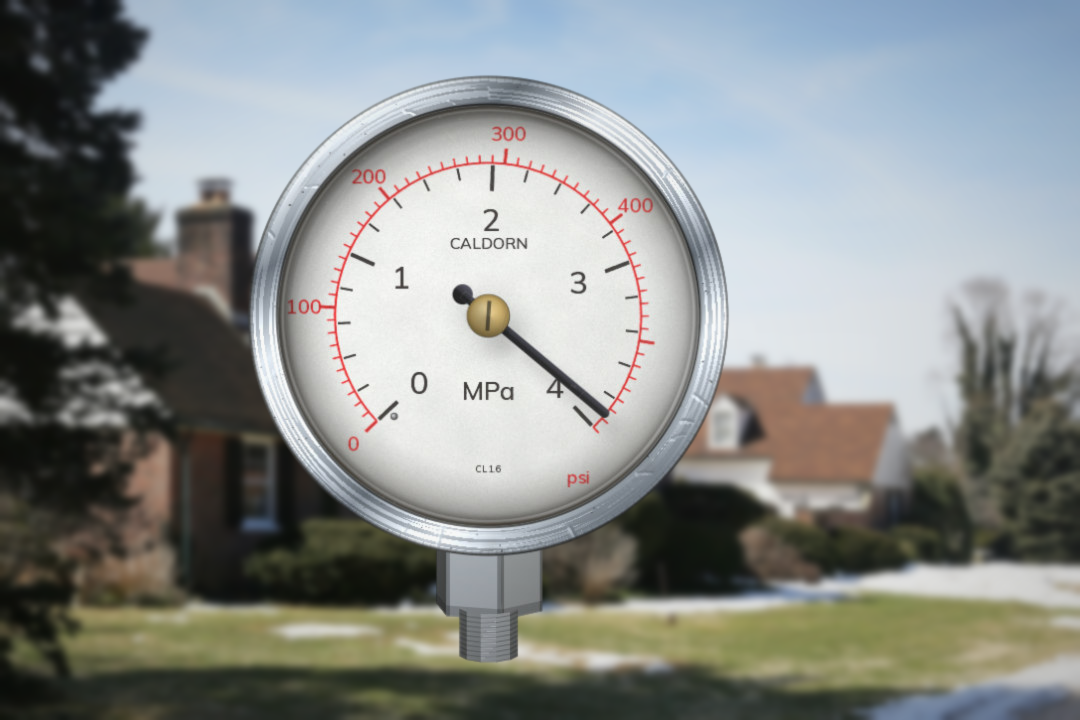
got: 3.9 MPa
